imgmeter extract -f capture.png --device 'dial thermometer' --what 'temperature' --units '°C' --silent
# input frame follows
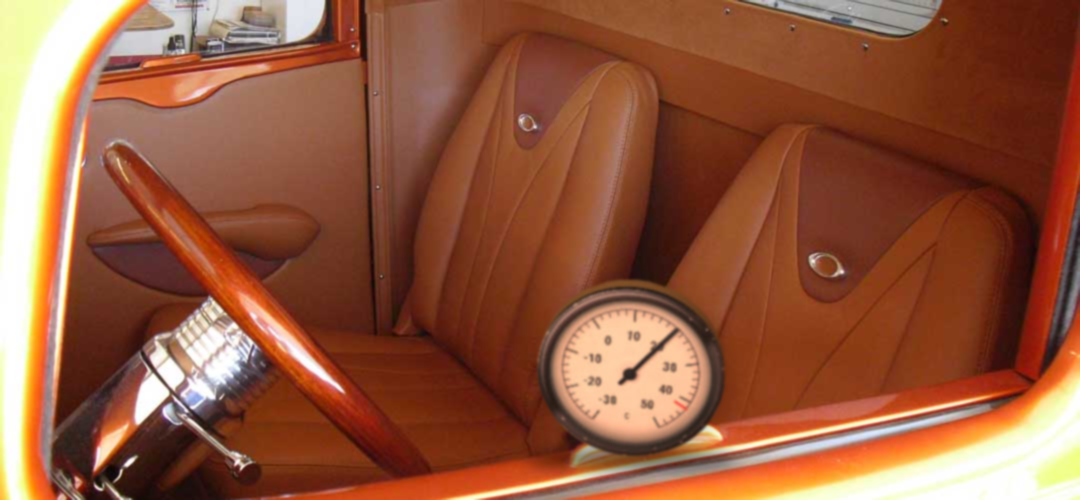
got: 20 °C
